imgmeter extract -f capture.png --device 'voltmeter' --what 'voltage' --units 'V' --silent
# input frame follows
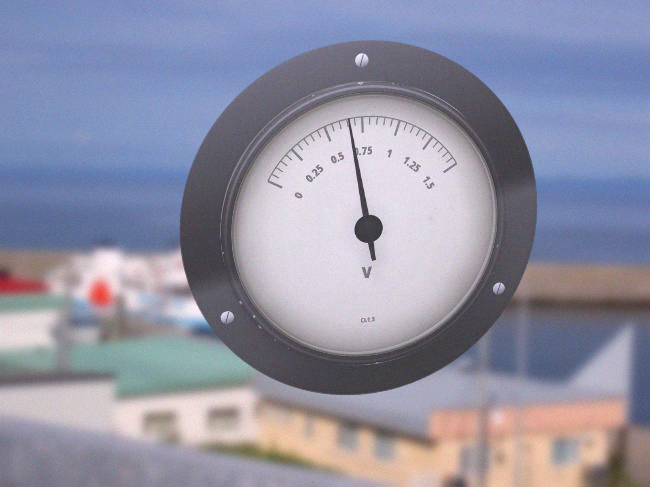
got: 0.65 V
